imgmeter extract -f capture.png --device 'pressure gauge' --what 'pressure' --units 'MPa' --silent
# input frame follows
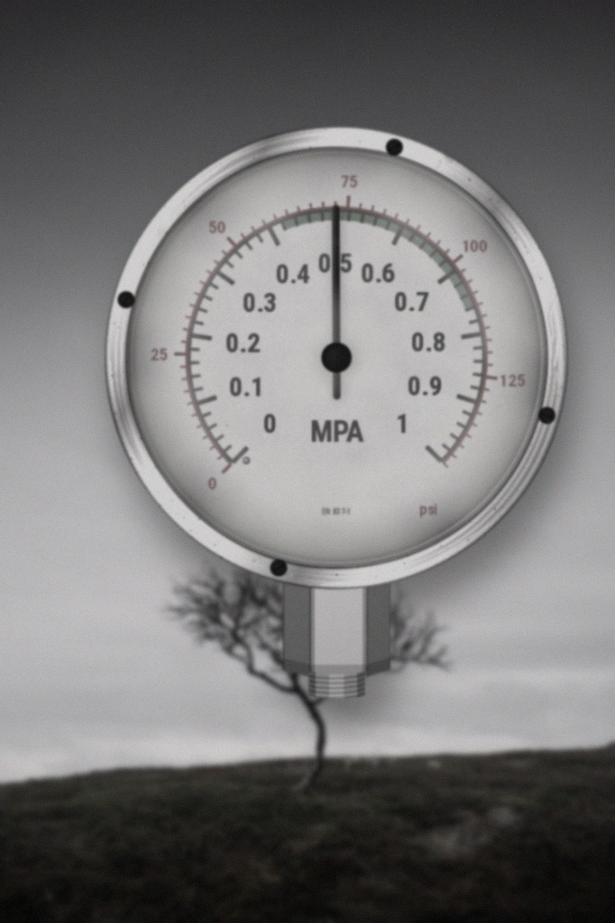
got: 0.5 MPa
